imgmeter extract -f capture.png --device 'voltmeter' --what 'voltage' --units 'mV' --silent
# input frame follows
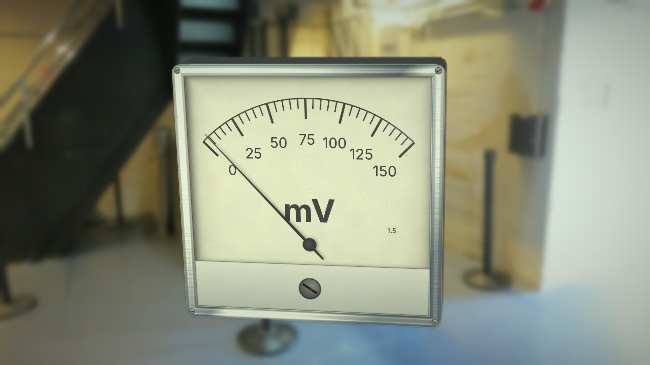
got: 5 mV
